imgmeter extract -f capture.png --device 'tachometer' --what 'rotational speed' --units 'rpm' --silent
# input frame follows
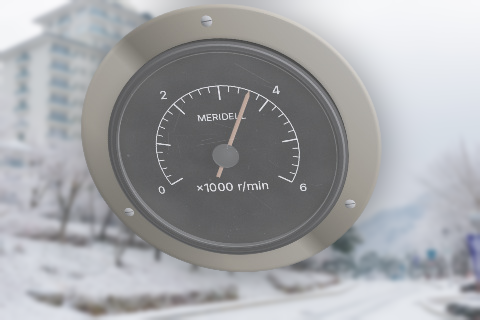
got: 3600 rpm
